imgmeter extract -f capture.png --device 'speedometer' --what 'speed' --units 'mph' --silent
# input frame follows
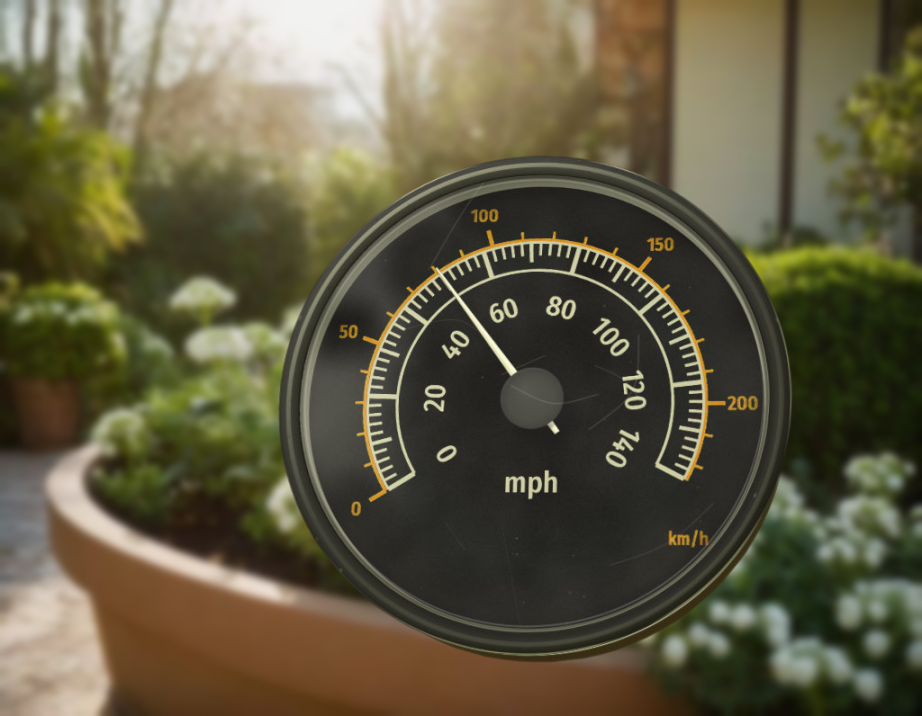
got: 50 mph
